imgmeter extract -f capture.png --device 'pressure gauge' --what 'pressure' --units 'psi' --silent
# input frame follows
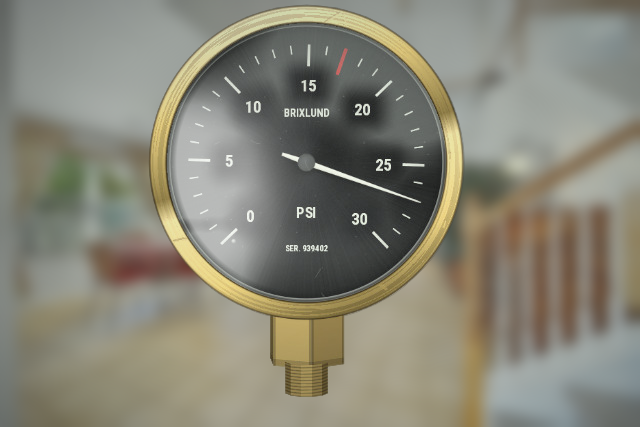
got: 27 psi
